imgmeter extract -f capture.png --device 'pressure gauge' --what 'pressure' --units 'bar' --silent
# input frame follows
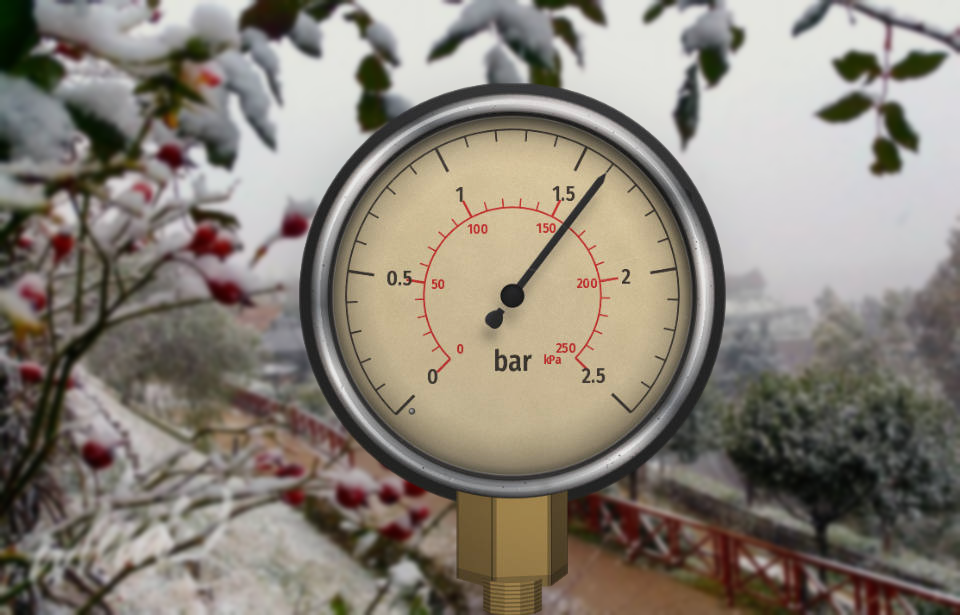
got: 1.6 bar
